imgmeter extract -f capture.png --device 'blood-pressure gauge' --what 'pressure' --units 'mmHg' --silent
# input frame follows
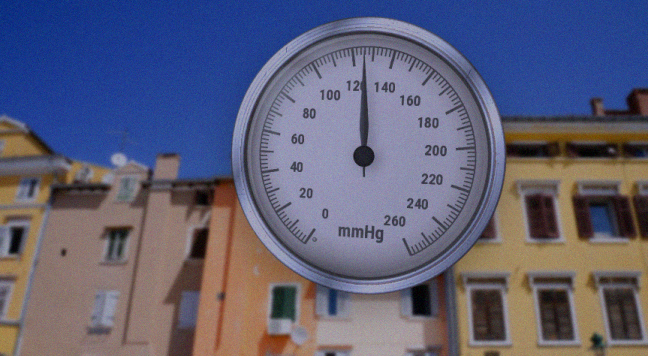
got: 126 mmHg
